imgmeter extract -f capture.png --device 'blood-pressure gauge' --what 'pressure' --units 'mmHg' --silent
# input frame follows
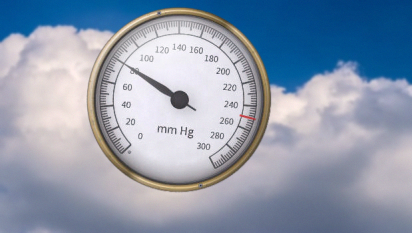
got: 80 mmHg
